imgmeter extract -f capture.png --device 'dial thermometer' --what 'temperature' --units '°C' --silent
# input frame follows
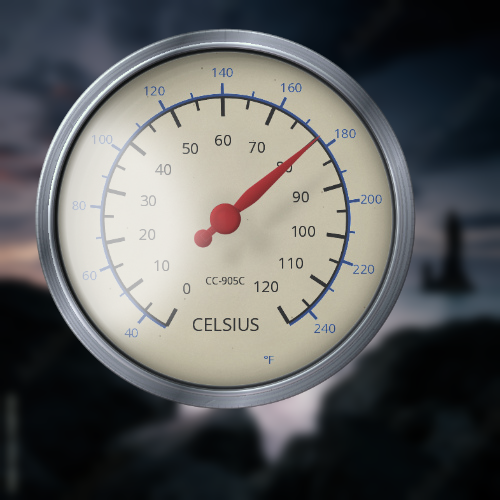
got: 80 °C
